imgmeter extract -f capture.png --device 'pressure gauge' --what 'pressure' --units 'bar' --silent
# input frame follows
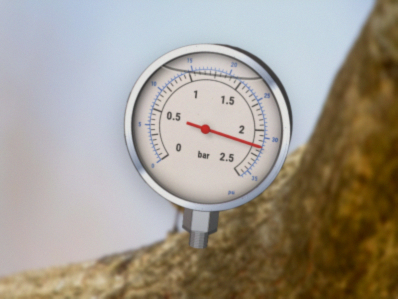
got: 2.15 bar
